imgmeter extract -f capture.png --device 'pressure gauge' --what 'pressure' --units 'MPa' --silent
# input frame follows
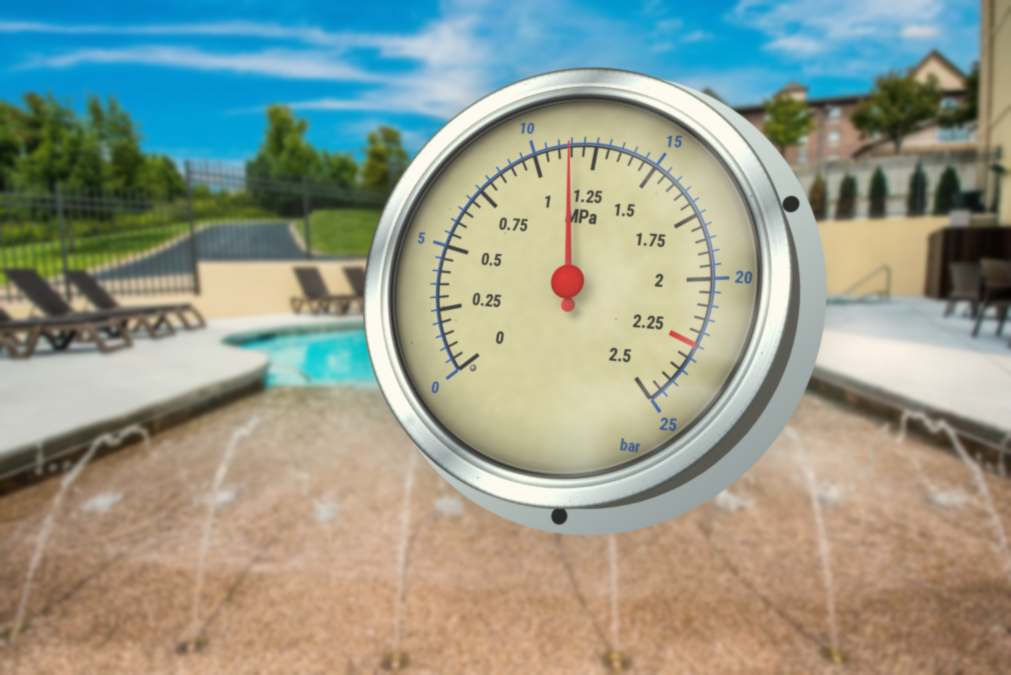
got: 1.15 MPa
